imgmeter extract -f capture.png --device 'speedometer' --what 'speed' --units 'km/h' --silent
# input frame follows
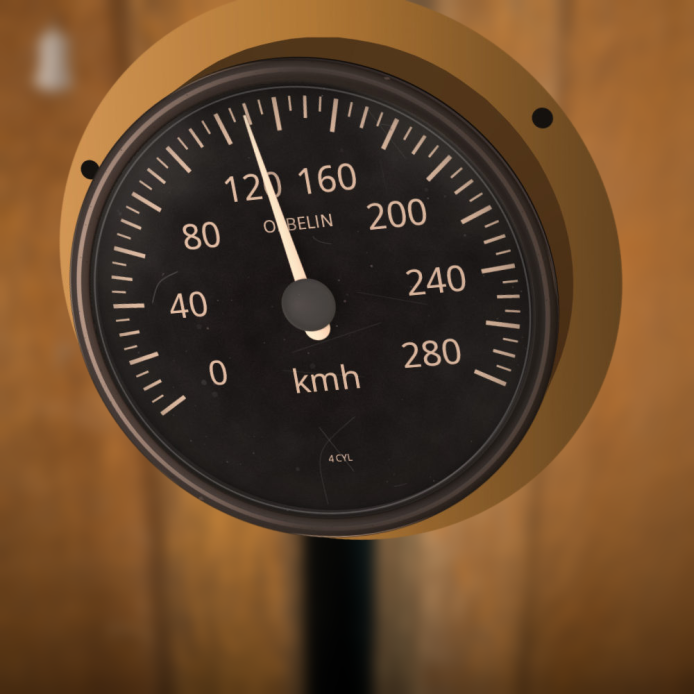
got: 130 km/h
